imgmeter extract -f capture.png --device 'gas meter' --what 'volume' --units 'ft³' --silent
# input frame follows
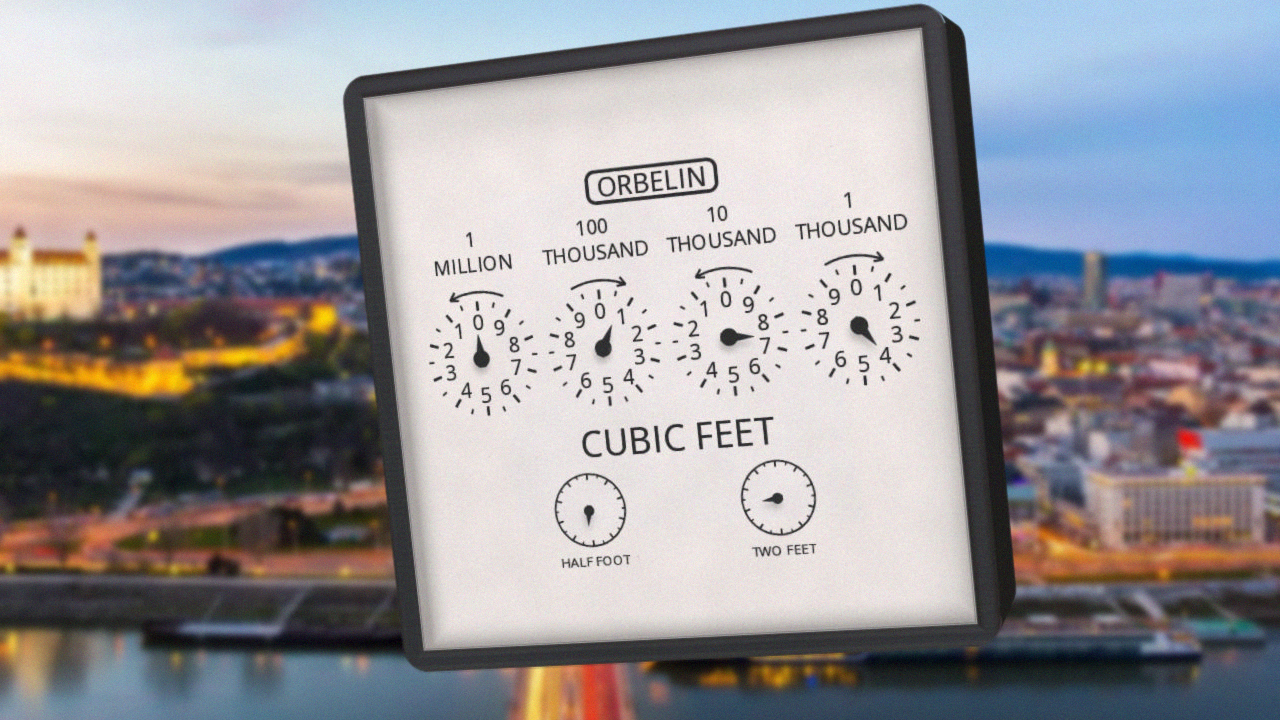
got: 7400 ft³
